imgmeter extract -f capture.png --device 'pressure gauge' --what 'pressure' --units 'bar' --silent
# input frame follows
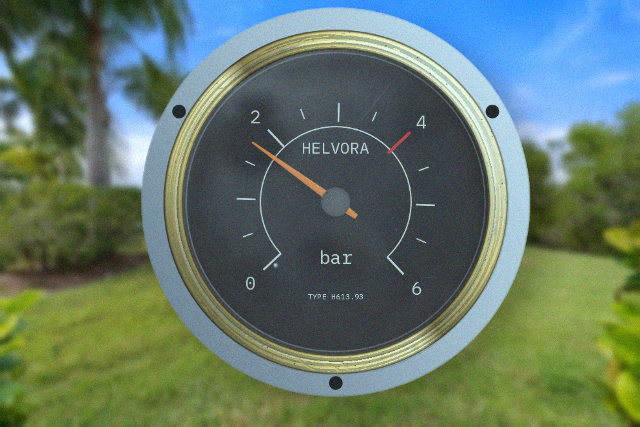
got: 1.75 bar
